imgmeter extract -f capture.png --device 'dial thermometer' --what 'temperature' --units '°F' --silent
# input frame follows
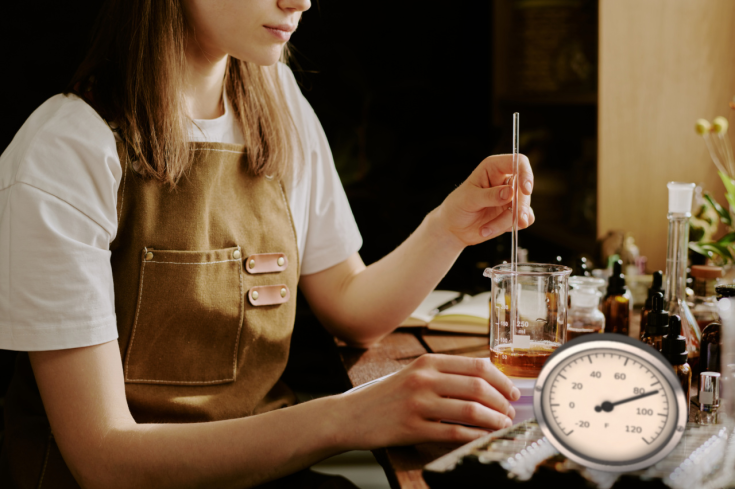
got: 84 °F
